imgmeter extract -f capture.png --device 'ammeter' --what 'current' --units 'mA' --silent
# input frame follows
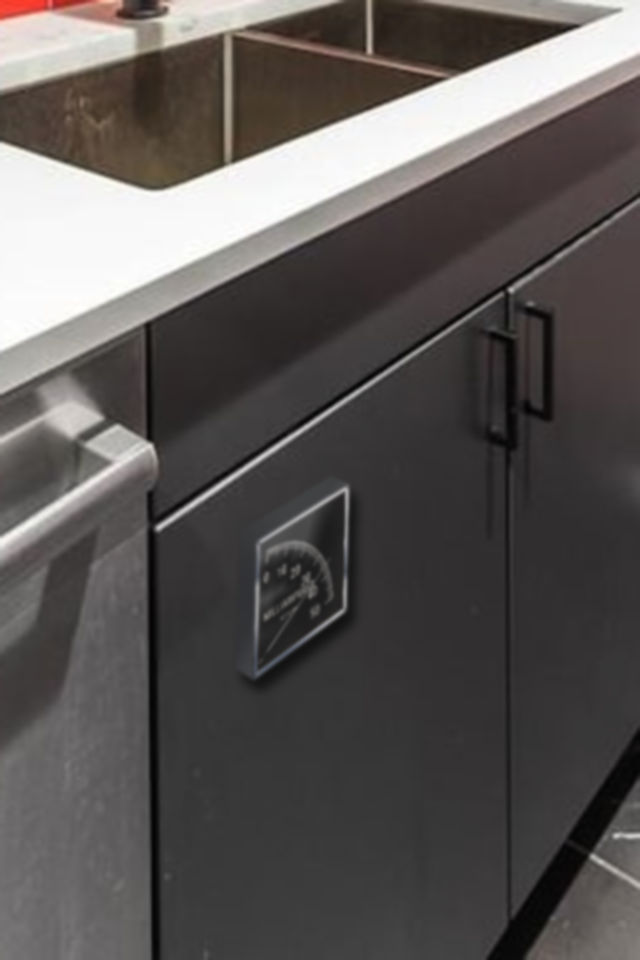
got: 35 mA
